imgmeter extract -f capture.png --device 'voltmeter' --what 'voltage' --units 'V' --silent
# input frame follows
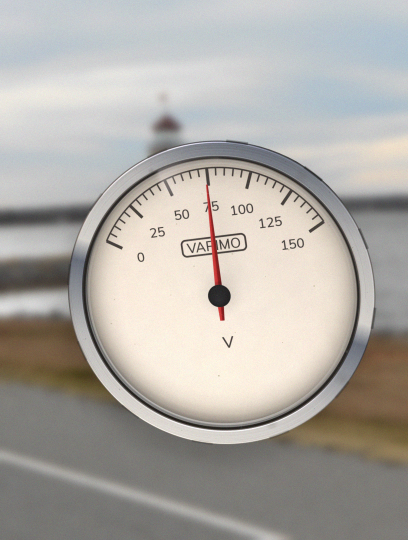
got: 75 V
